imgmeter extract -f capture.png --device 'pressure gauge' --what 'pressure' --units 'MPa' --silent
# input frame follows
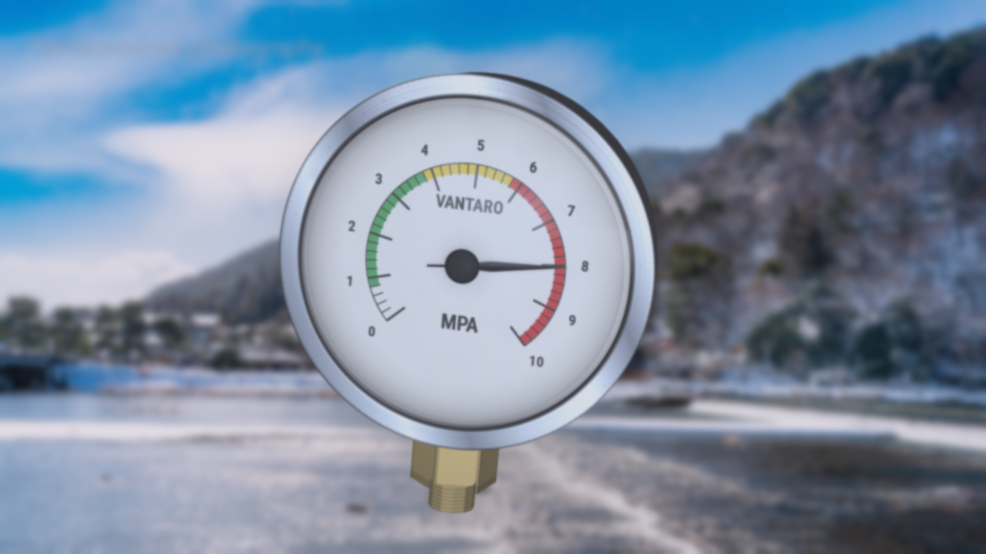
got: 8 MPa
